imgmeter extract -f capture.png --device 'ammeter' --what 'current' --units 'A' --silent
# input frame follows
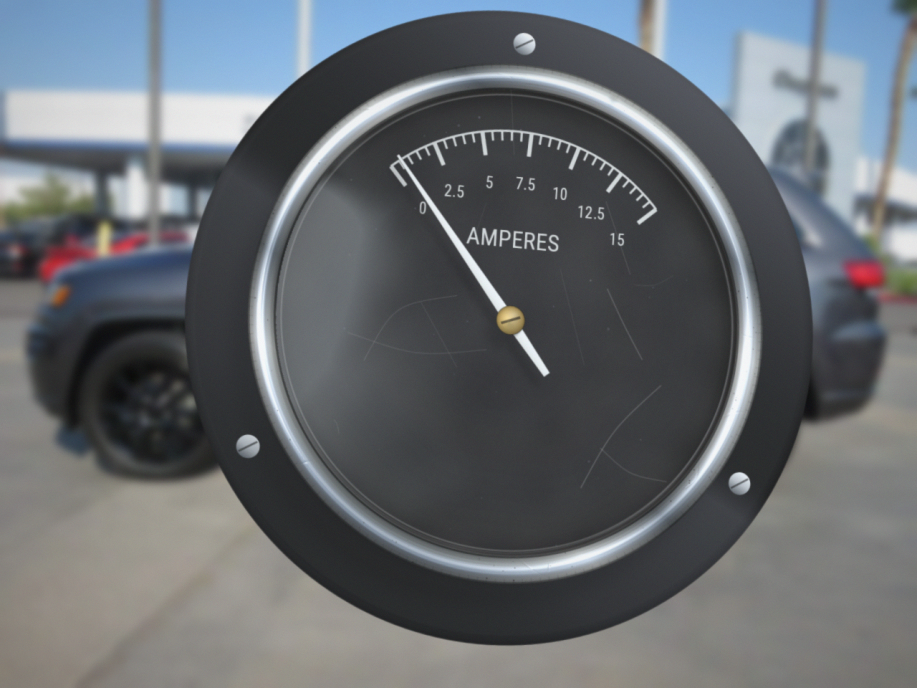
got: 0.5 A
